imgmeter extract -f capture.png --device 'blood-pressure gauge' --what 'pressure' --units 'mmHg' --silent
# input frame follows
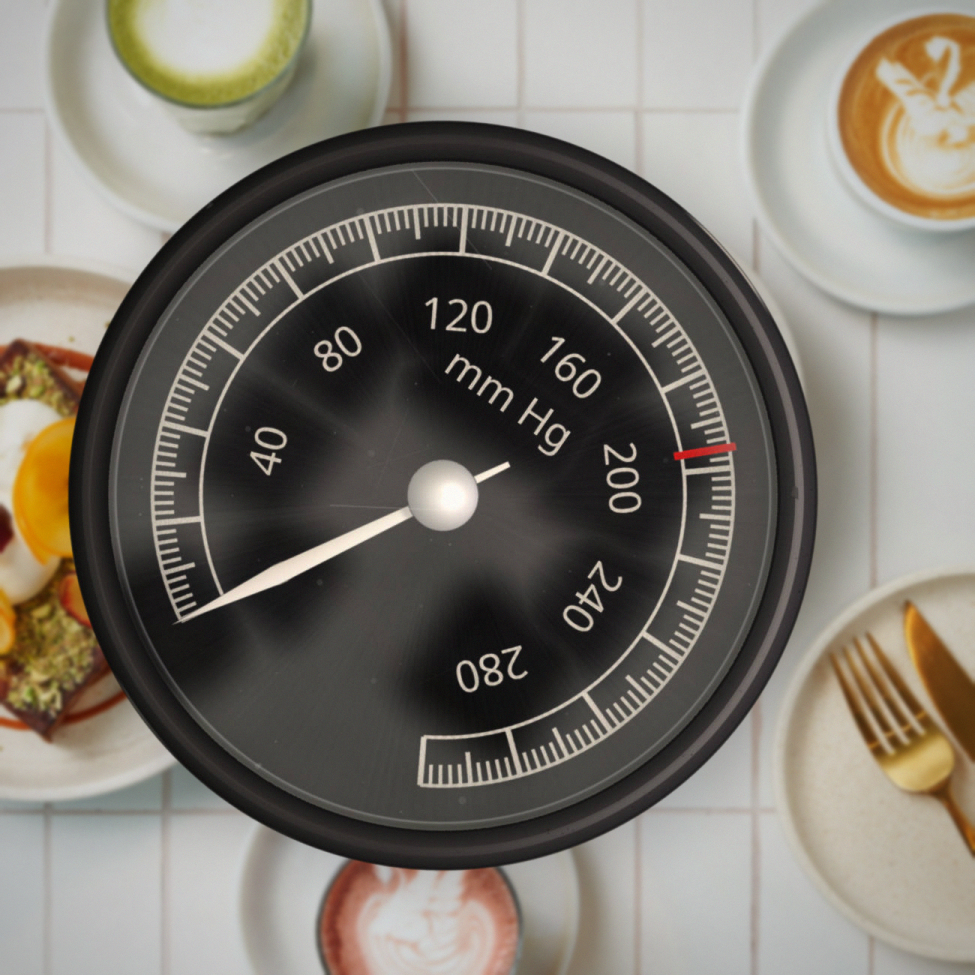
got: 0 mmHg
